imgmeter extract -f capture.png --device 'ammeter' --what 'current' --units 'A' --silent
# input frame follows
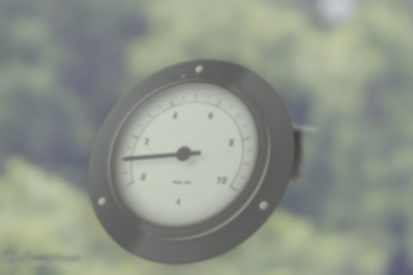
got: 1 A
